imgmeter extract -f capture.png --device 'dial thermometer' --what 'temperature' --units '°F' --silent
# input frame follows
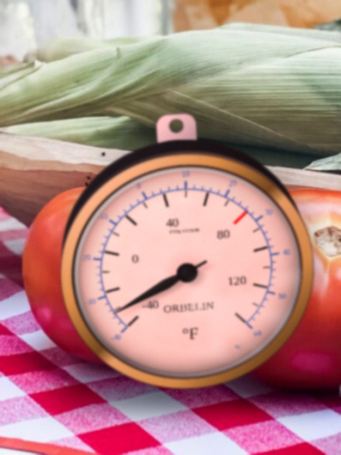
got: -30 °F
